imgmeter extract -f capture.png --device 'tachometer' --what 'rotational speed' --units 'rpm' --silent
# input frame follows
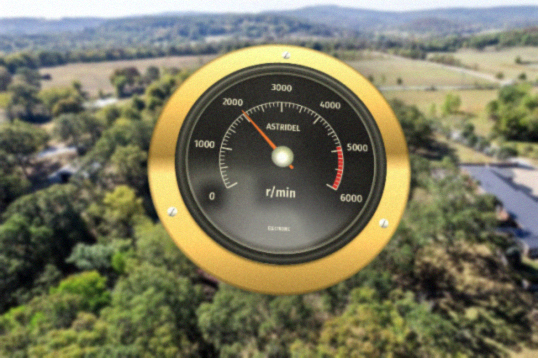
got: 2000 rpm
